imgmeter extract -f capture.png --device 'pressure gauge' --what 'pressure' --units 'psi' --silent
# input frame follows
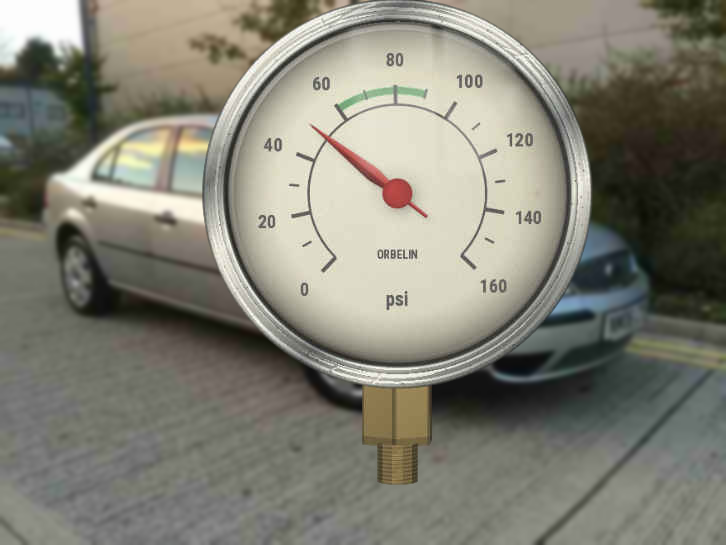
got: 50 psi
